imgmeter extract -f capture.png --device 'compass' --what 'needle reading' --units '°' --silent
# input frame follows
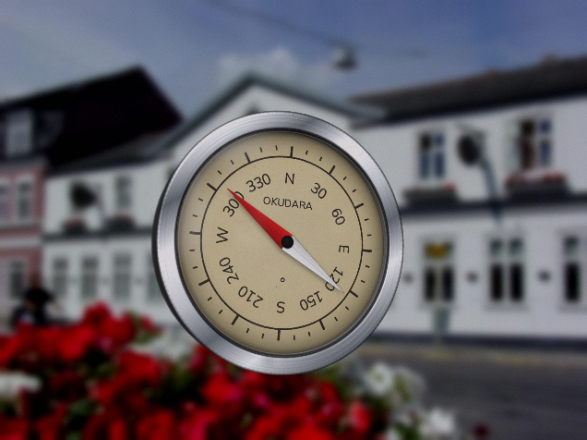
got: 305 °
